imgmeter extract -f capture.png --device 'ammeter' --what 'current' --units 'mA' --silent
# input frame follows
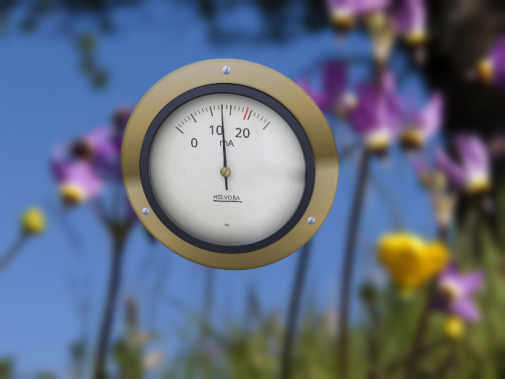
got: 13 mA
